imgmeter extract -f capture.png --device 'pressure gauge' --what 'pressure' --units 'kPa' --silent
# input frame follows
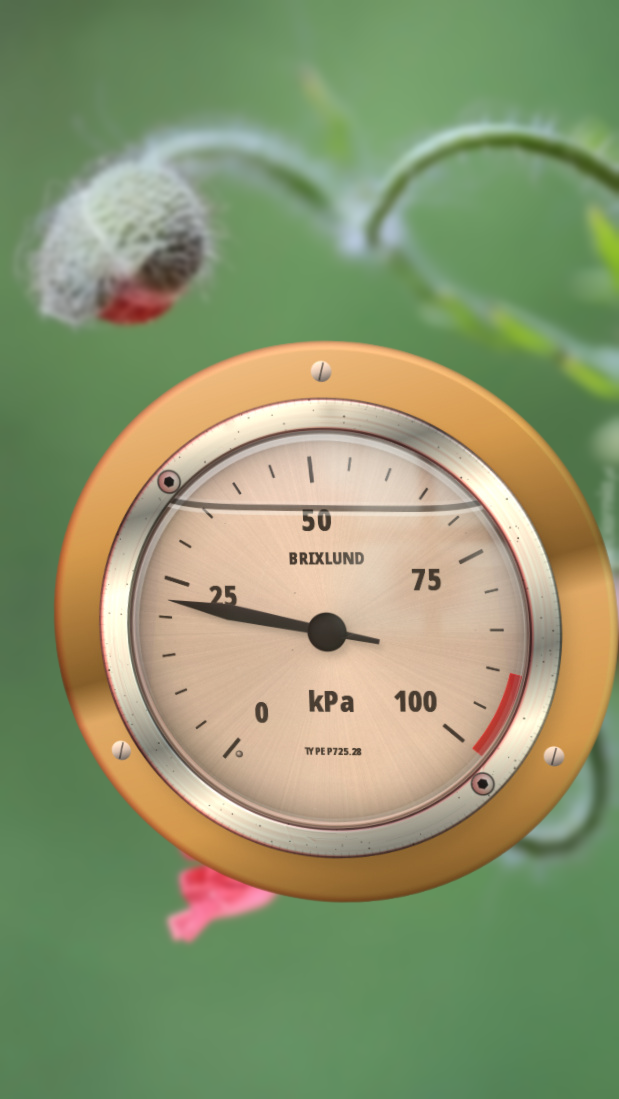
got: 22.5 kPa
